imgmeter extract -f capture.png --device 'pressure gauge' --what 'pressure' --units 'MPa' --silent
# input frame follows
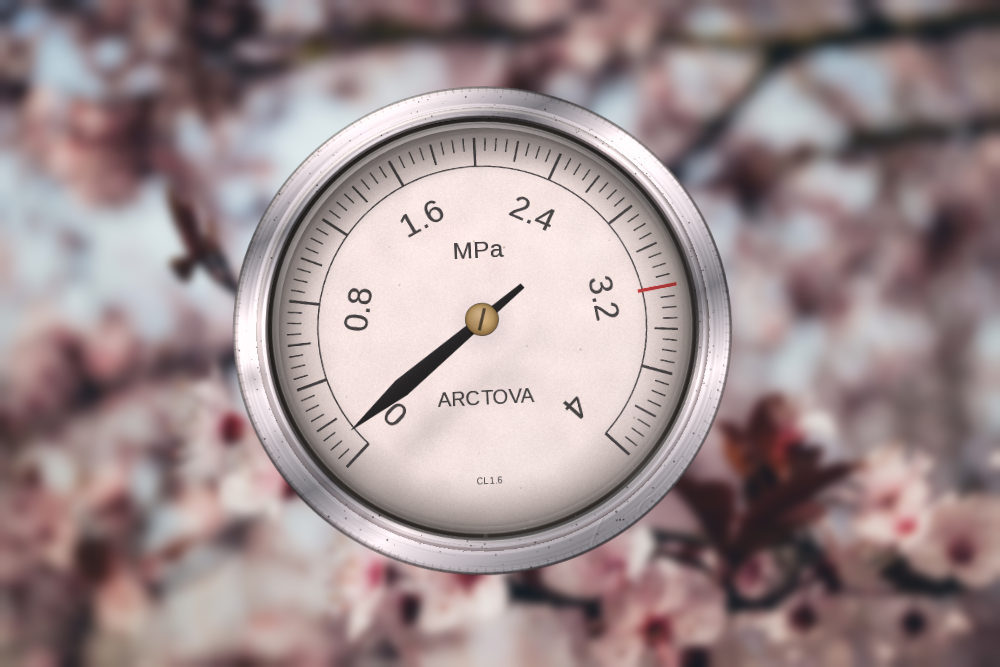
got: 0.1 MPa
